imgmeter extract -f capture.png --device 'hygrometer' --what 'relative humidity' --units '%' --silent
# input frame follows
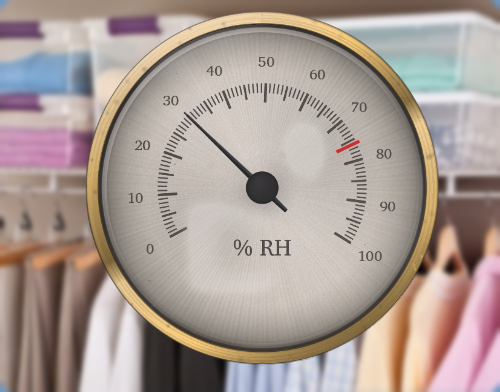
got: 30 %
